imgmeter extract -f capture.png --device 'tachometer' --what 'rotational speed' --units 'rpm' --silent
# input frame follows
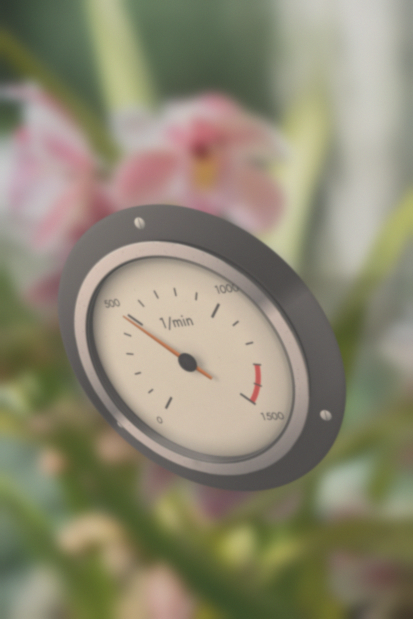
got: 500 rpm
